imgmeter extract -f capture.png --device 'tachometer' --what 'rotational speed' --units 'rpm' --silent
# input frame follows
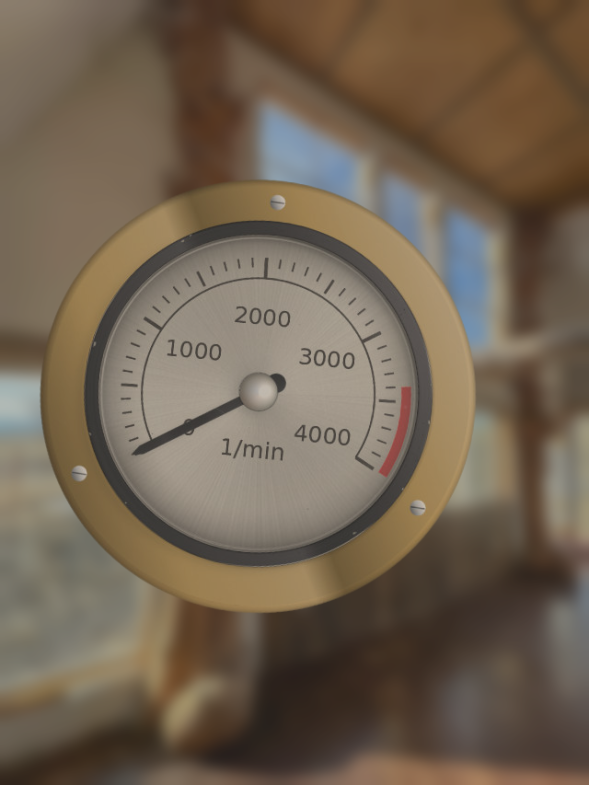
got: 0 rpm
